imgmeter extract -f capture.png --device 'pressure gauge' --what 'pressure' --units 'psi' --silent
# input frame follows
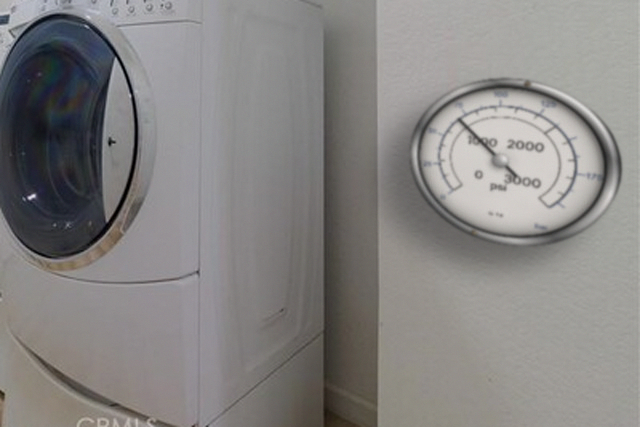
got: 1000 psi
